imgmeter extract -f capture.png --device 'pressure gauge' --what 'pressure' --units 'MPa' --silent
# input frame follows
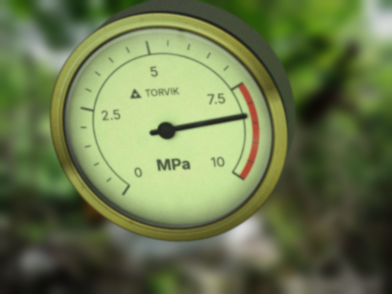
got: 8.25 MPa
